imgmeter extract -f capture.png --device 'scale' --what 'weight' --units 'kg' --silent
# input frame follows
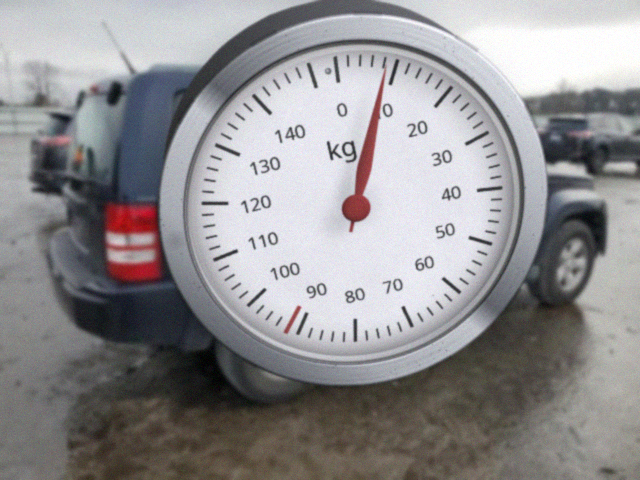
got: 8 kg
